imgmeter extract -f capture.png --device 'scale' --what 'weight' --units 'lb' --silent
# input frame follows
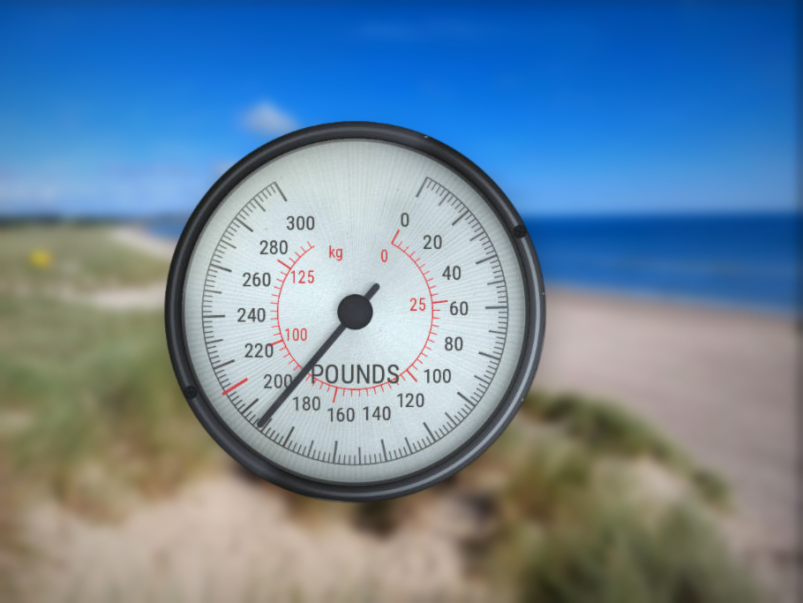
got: 192 lb
